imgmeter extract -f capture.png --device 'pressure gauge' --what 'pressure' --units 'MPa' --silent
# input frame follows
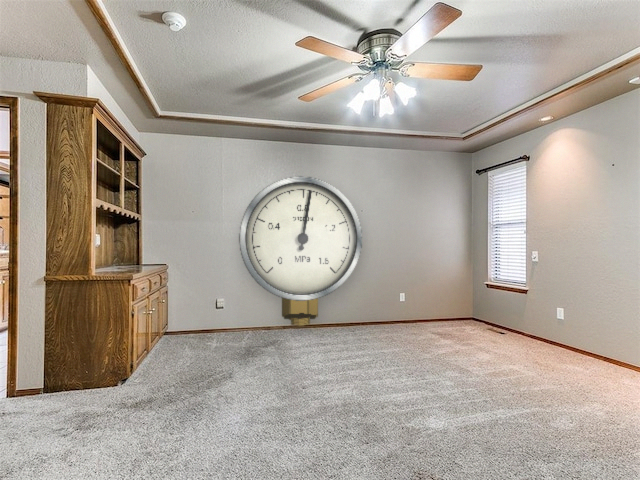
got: 0.85 MPa
